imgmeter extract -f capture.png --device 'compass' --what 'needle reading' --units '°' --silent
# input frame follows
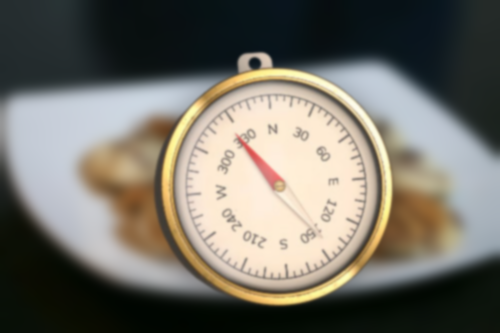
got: 325 °
